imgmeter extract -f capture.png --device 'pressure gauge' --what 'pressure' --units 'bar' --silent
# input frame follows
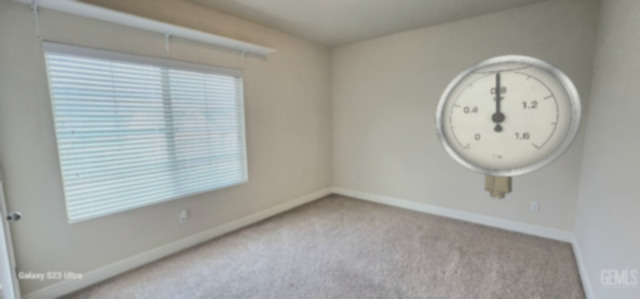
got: 0.8 bar
